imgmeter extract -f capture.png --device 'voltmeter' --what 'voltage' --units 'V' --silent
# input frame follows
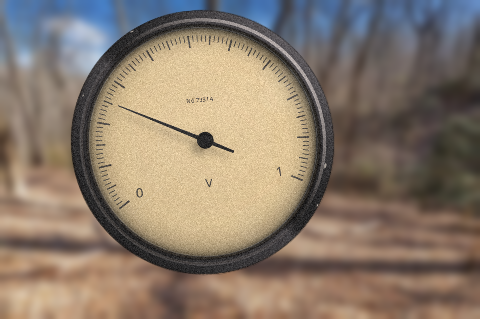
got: 0.25 V
